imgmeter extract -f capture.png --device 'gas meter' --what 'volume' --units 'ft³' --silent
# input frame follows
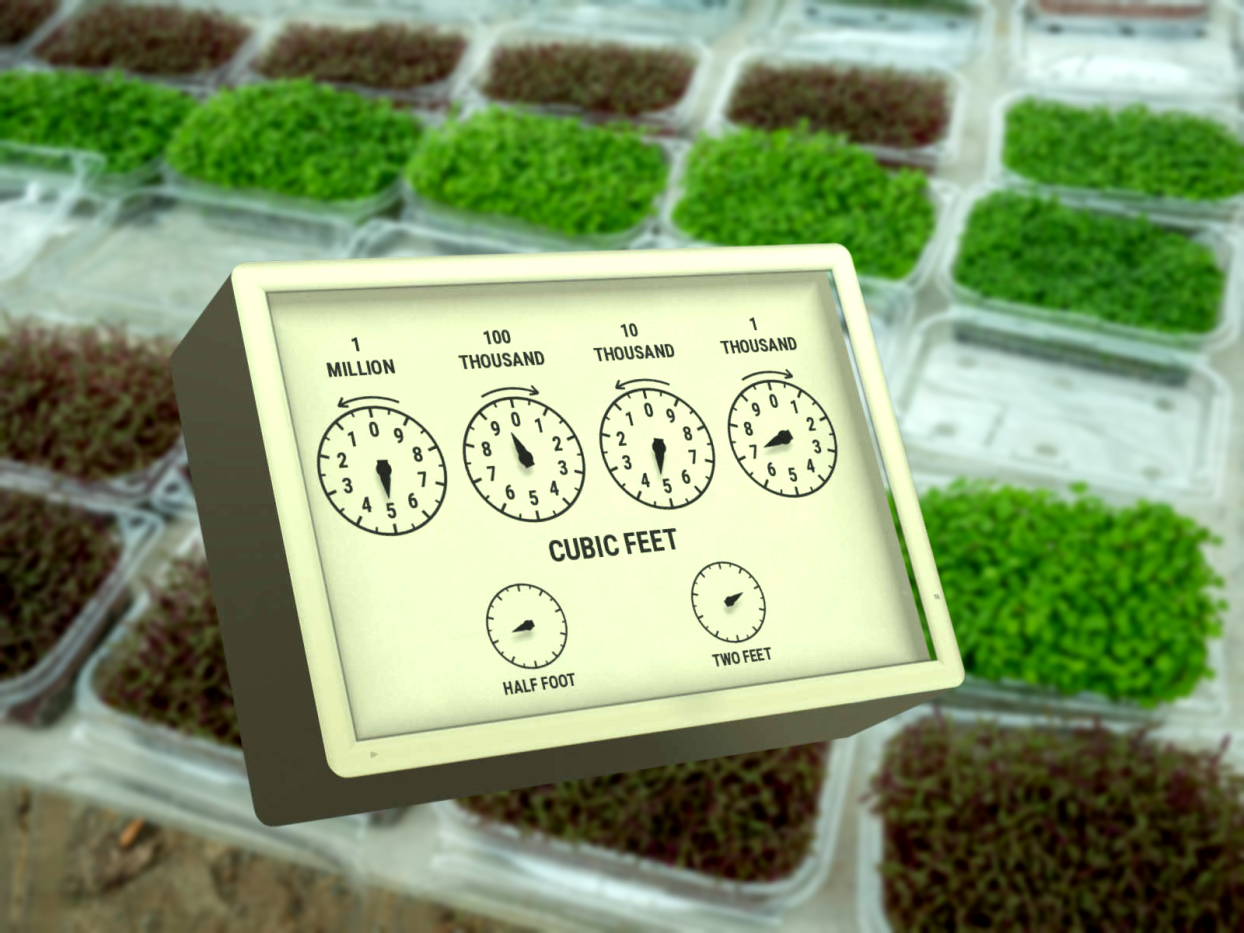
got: 494700 ft³
